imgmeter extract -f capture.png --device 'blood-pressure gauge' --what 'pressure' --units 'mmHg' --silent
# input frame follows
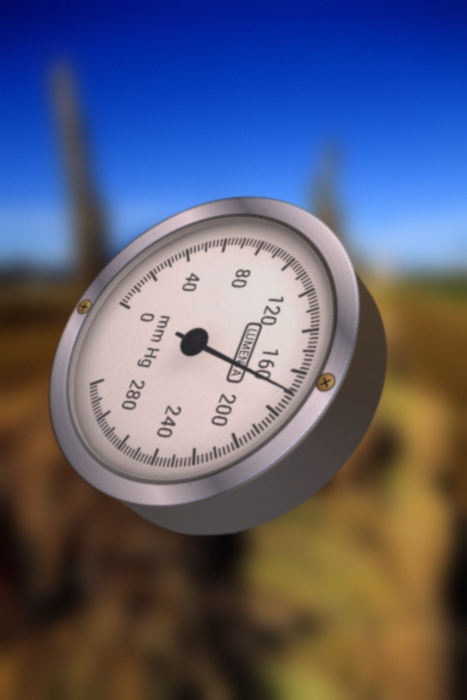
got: 170 mmHg
